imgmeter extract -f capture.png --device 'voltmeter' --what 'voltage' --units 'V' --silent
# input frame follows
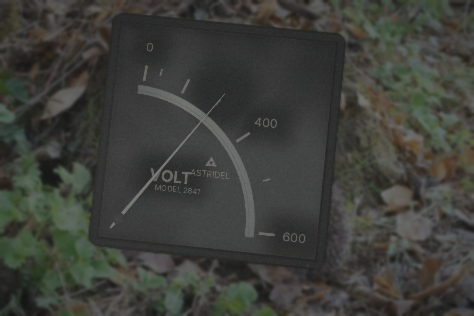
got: 300 V
